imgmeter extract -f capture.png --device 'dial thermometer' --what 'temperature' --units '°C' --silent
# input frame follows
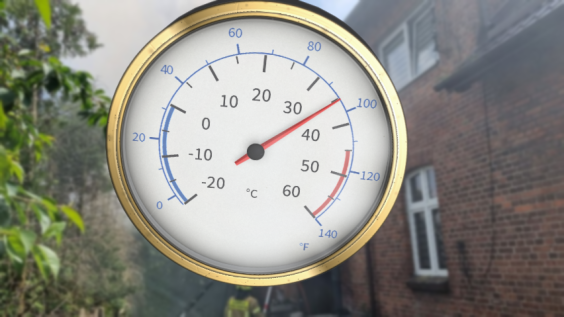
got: 35 °C
